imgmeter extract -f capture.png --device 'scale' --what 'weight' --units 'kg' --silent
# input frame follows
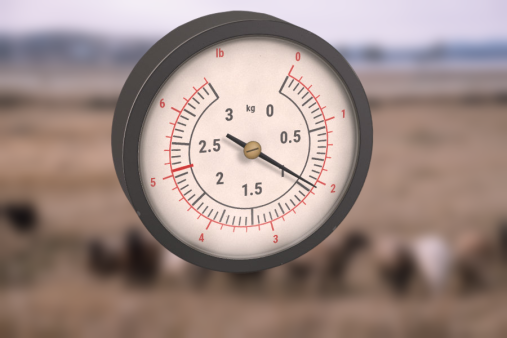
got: 0.95 kg
